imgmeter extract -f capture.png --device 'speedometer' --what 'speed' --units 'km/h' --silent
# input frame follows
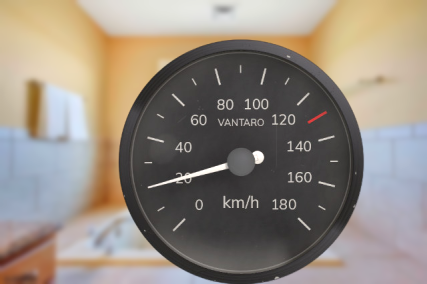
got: 20 km/h
